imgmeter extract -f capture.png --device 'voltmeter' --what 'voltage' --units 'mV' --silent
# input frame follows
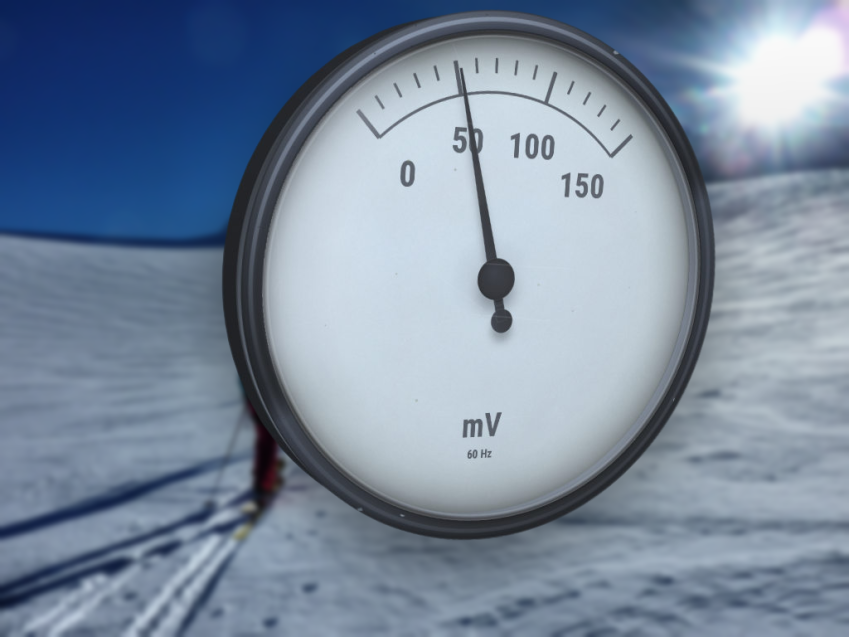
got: 50 mV
